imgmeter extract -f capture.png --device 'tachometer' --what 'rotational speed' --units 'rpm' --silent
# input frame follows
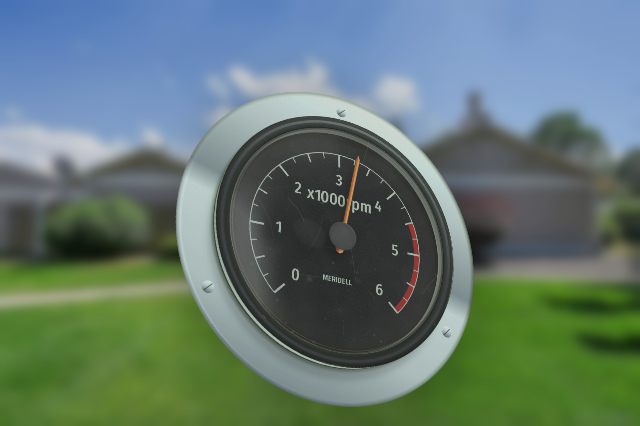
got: 3250 rpm
